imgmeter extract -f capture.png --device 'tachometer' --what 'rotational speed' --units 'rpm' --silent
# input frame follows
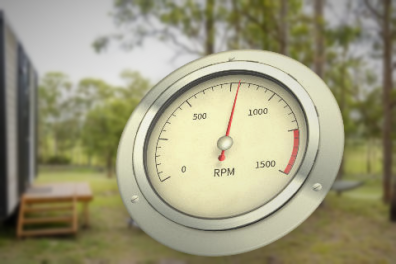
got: 800 rpm
